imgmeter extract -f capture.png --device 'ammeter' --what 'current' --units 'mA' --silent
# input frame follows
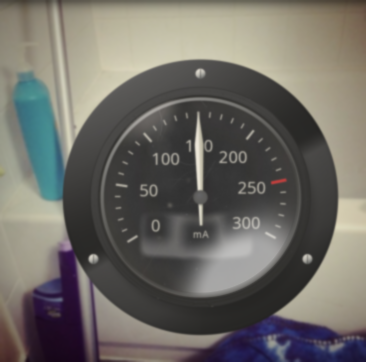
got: 150 mA
